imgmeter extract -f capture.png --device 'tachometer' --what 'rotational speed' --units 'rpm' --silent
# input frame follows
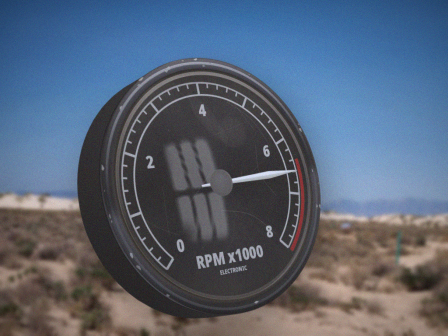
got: 6600 rpm
